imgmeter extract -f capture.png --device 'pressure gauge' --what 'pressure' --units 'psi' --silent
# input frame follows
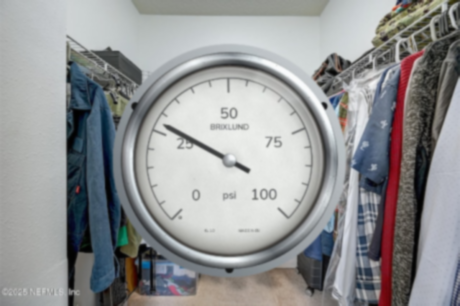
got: 27.5 psi
